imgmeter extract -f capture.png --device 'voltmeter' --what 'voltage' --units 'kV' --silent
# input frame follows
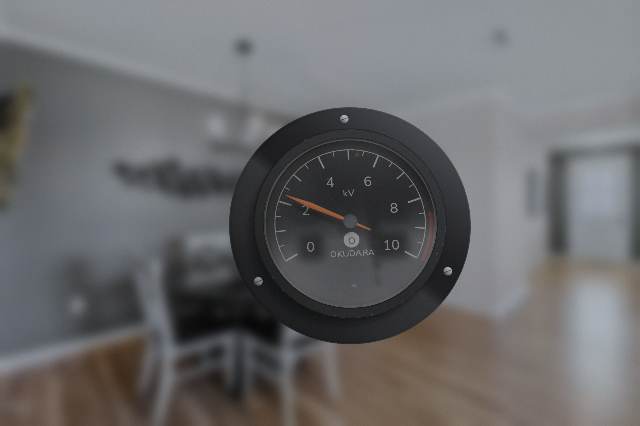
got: 2.25 kV
